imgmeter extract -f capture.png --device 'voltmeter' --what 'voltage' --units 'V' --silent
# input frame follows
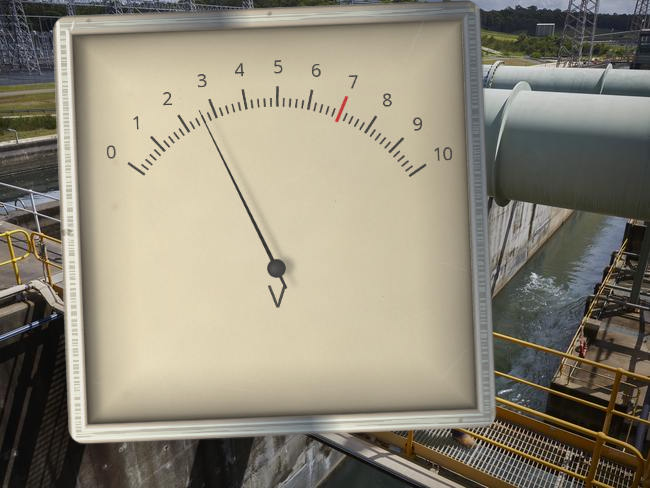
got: 2.6 V
